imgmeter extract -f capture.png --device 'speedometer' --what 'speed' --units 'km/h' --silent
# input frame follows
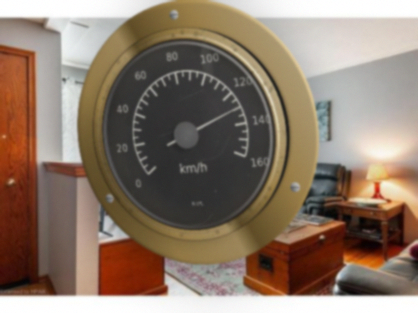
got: 130 km/h
